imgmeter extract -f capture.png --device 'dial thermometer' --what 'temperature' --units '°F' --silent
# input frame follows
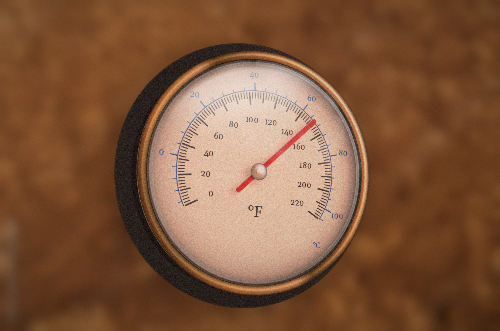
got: 150 °F
